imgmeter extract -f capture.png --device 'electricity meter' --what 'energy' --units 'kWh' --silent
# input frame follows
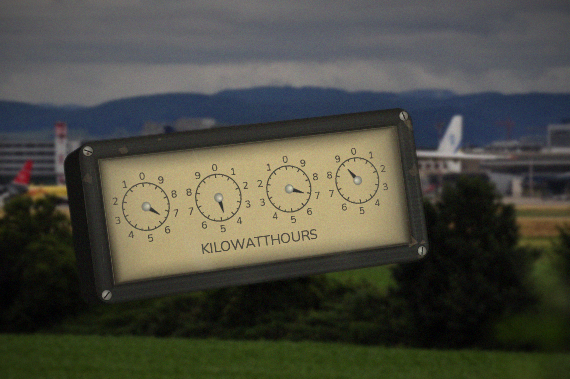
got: 6469 kWh
